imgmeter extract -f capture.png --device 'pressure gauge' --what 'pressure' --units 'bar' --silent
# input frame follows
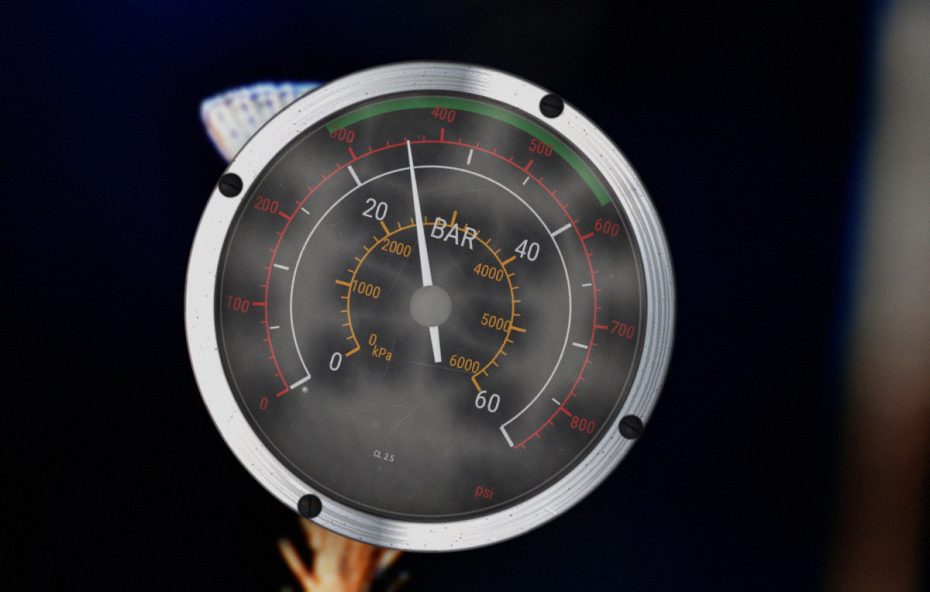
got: 25 bar
